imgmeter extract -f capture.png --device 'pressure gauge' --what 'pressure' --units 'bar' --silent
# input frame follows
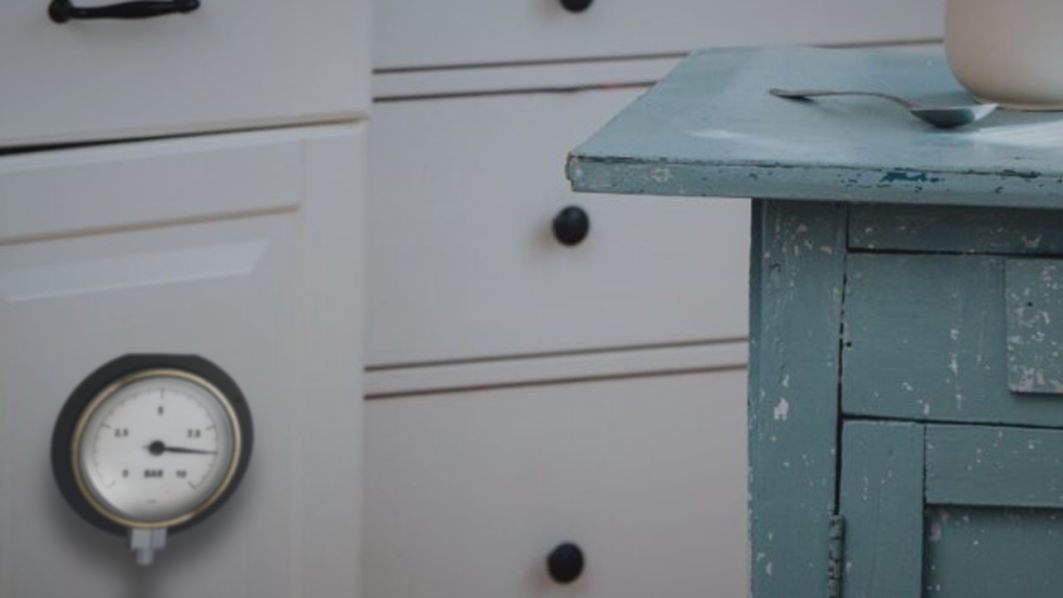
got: 8.5 bar
